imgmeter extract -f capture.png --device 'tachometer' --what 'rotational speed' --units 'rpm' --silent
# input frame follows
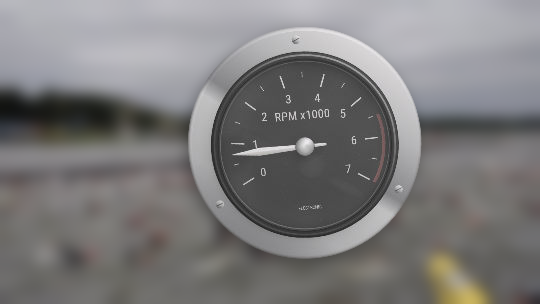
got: 750 rpm
